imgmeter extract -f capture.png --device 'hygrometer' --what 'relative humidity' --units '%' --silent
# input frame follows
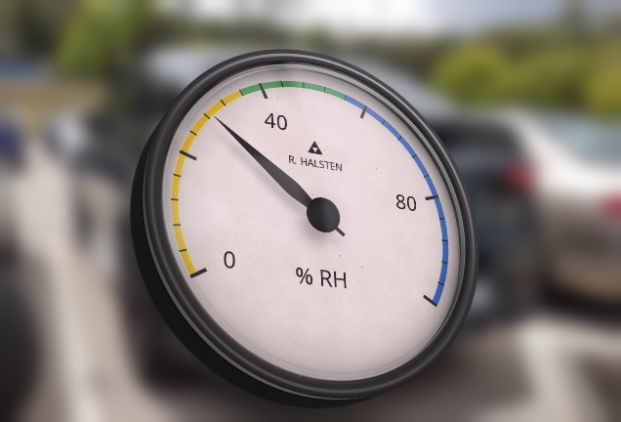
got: 28 %
